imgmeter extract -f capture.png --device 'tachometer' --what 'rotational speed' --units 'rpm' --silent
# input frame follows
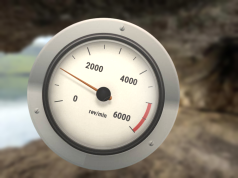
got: 1000 rpm
